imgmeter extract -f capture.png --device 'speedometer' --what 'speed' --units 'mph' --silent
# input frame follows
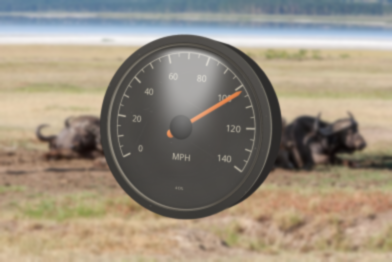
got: 102.5 mph
